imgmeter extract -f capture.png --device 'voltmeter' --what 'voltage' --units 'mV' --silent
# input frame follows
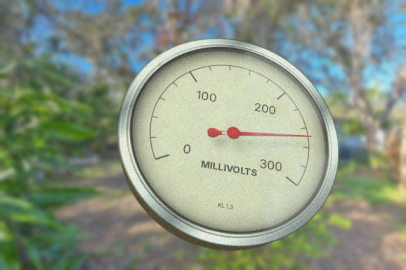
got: 250 mV
